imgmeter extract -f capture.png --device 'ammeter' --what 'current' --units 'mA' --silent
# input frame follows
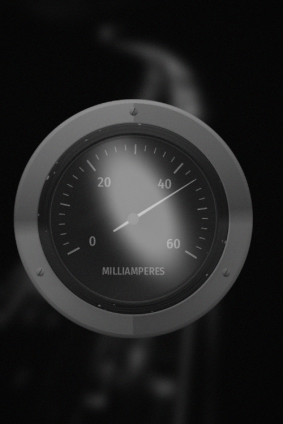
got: 44 mA
